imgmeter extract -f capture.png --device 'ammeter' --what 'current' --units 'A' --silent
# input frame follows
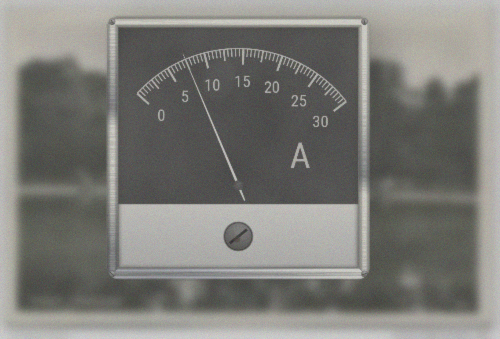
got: 7.5 A
